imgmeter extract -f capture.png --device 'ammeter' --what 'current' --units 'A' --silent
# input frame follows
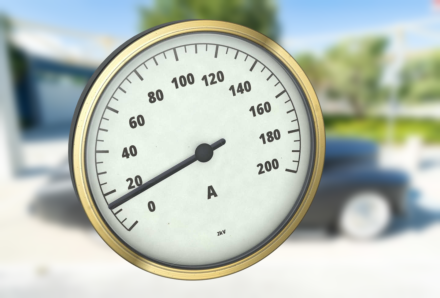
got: 15 A
